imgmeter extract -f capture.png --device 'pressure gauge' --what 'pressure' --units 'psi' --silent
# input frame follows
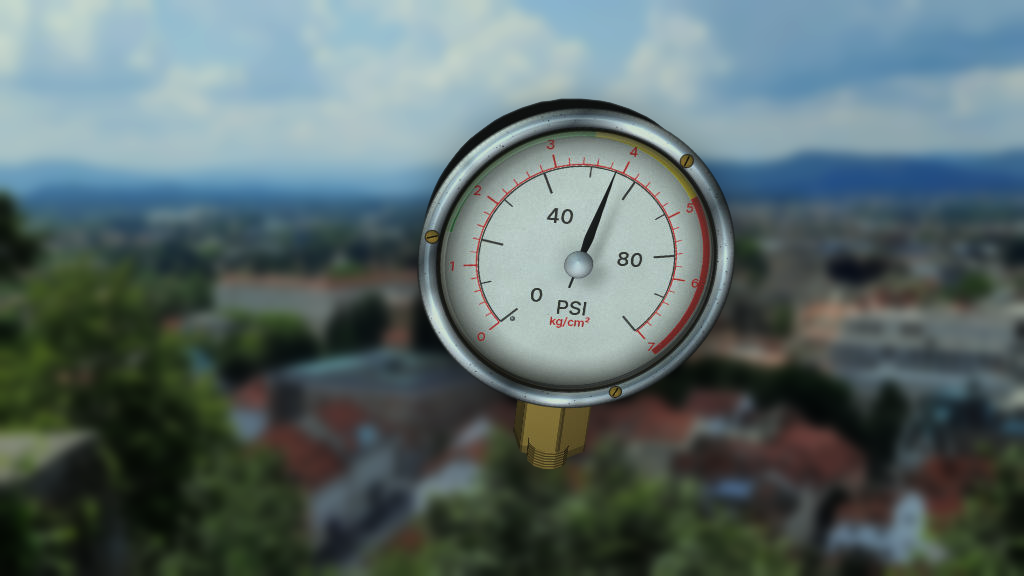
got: 55 psi
